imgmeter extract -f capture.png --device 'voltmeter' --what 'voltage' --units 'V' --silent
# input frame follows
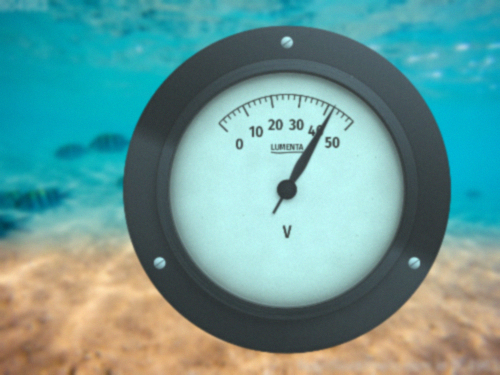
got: 42 V
